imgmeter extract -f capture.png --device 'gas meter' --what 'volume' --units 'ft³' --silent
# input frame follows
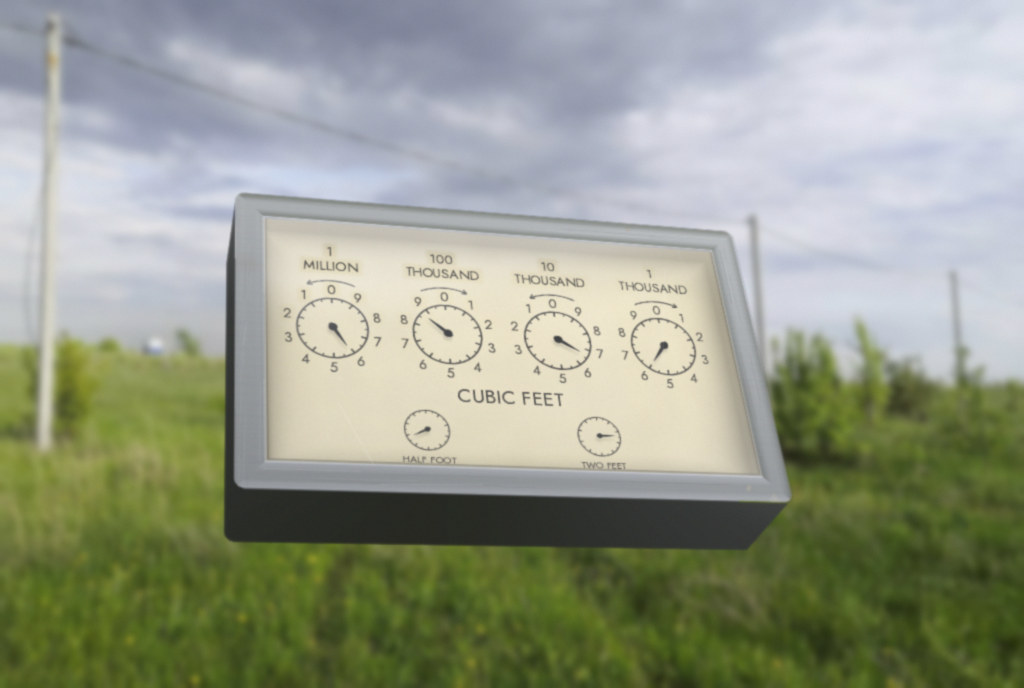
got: 586600 ft³
